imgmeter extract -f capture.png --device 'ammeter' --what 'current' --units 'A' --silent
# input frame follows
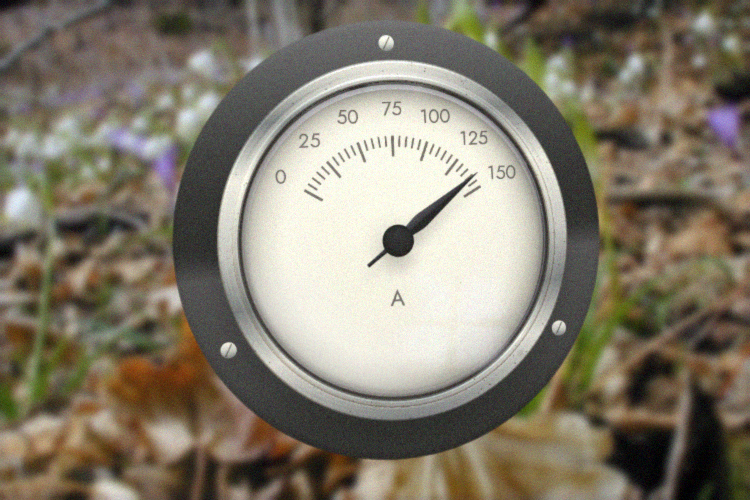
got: 140 A
